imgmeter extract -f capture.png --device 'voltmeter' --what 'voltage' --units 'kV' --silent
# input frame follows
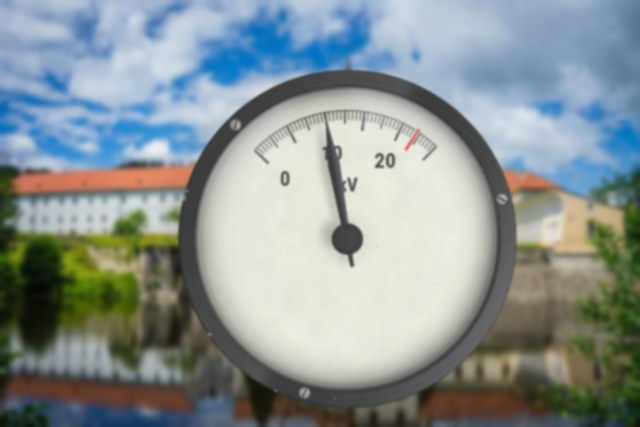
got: 10 kV
